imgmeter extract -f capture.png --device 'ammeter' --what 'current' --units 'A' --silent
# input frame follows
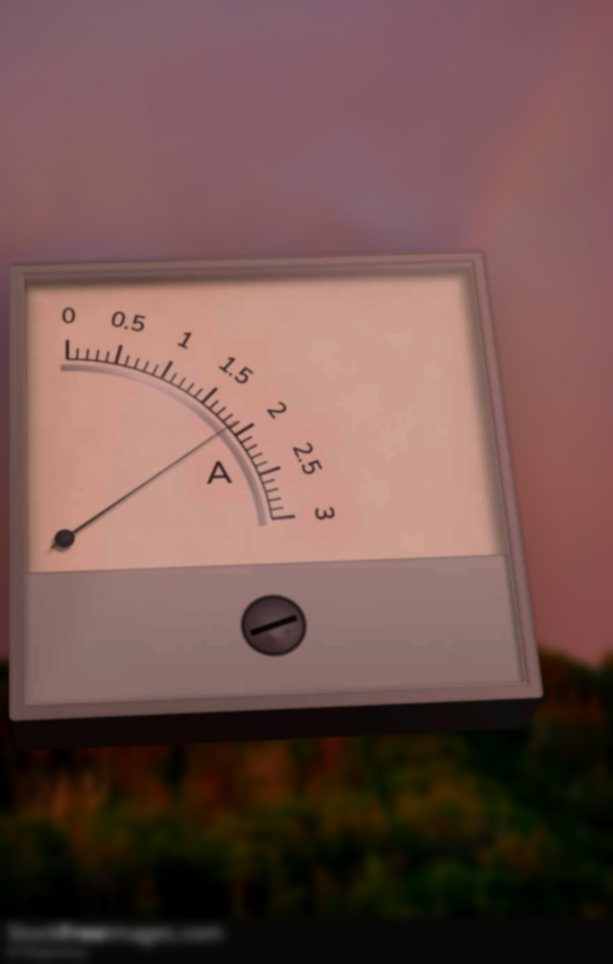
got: 1.9 A
